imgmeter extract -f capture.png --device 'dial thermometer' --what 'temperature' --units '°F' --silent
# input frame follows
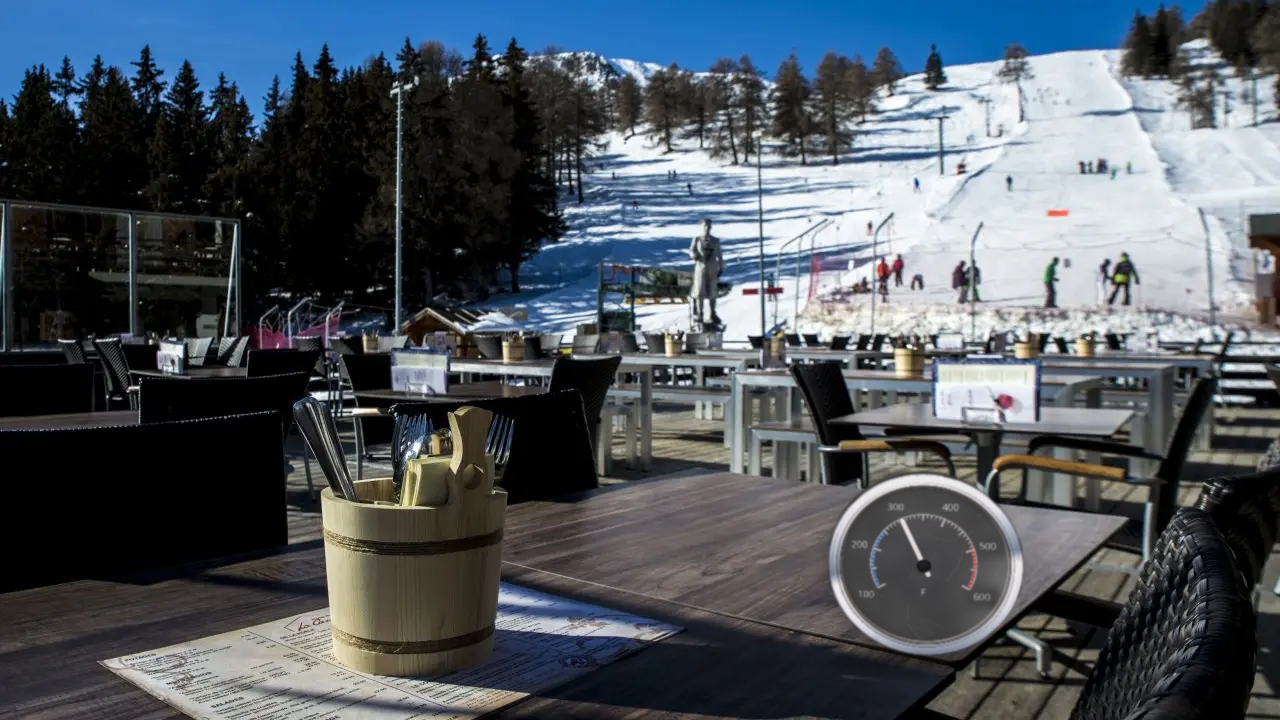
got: 300 °F
